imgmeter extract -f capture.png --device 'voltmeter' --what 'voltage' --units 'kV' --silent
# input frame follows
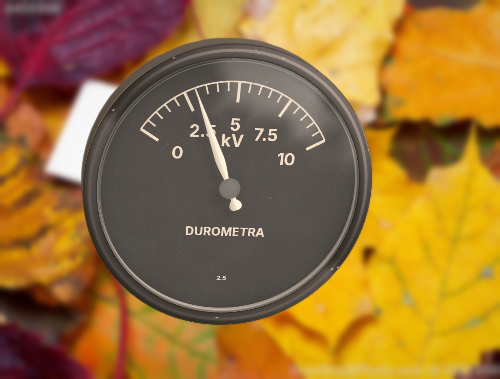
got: 3 kV
